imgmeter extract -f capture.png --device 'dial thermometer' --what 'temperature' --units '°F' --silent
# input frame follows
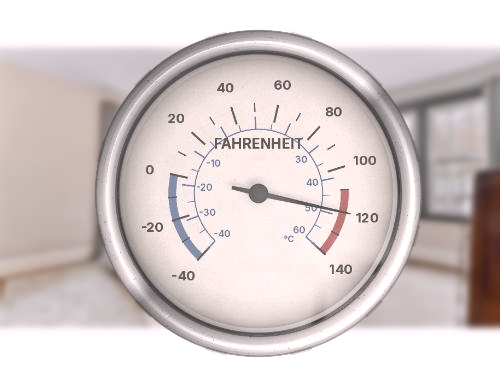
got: 120 °F
